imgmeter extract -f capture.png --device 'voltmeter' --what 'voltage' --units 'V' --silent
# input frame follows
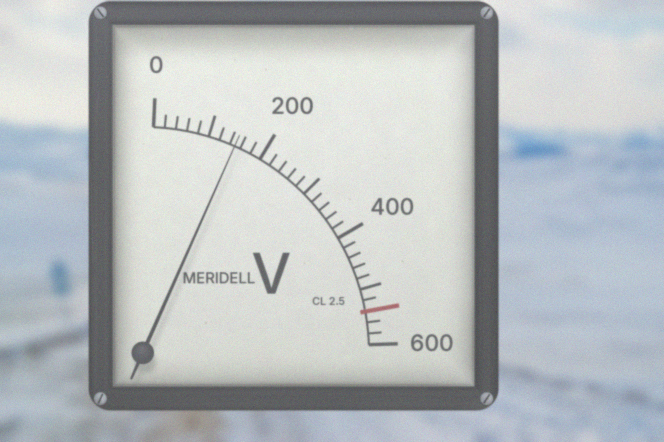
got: 150 V
